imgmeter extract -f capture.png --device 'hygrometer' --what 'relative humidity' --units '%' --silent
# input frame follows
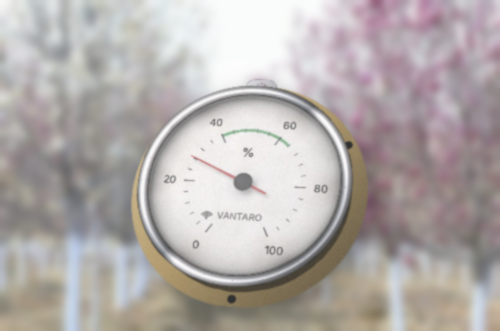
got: 28 %
